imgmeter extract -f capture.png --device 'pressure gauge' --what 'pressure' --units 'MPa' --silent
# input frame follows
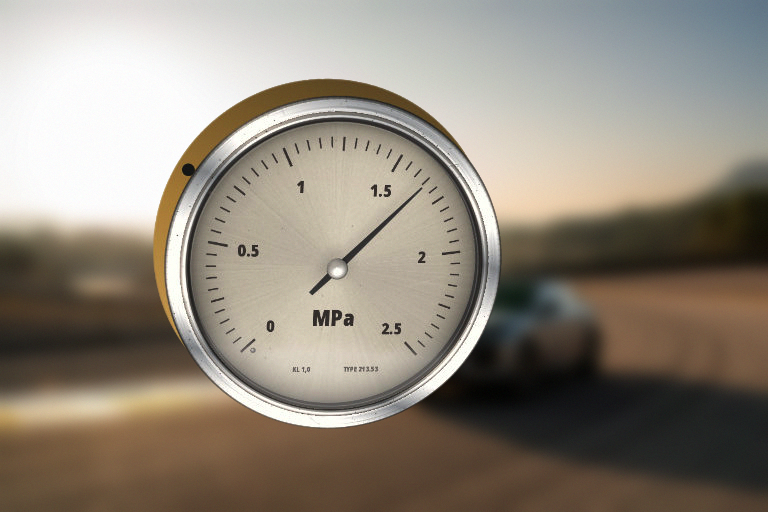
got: 1.65 MPa
